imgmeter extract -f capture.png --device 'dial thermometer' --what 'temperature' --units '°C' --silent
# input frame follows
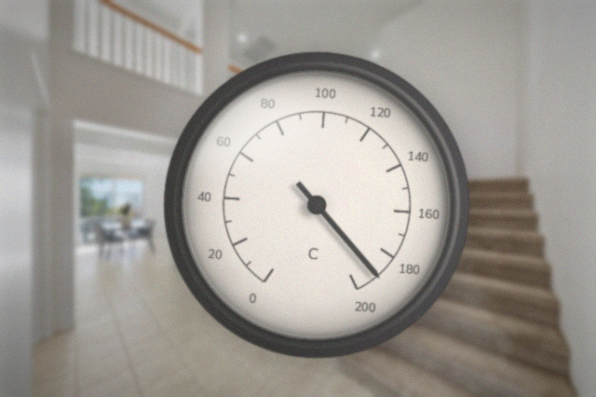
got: 190 °C
